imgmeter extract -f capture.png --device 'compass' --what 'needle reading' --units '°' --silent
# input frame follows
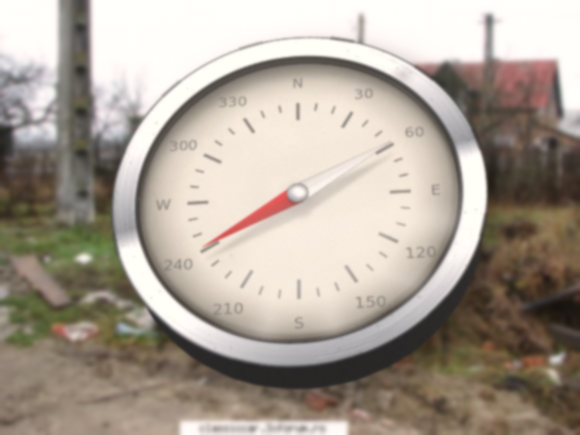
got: 240 °
